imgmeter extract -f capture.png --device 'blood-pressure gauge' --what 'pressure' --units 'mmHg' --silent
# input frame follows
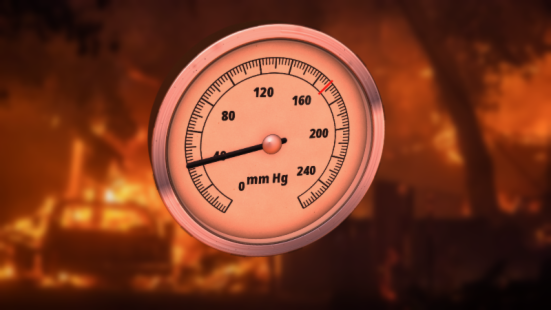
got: 40 mmHg
